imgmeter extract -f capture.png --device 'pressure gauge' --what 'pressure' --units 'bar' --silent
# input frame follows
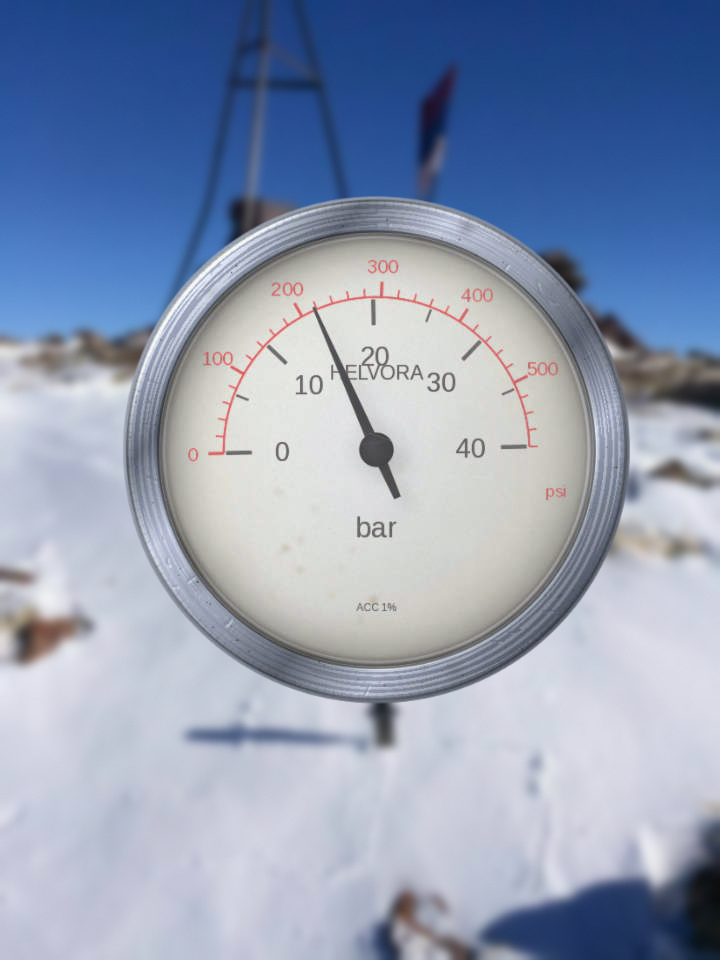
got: 15 bar
